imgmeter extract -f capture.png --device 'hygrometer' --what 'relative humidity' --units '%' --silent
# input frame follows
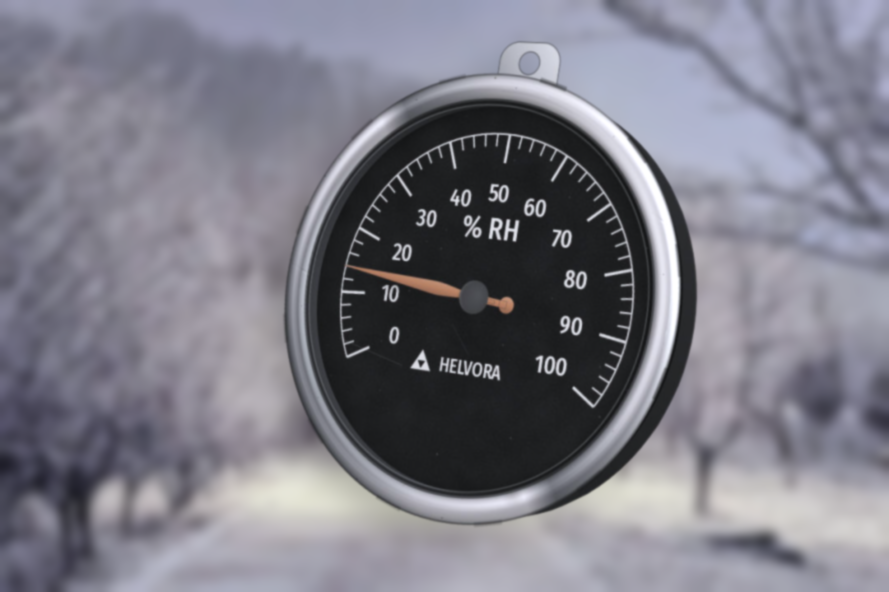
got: 14 %
